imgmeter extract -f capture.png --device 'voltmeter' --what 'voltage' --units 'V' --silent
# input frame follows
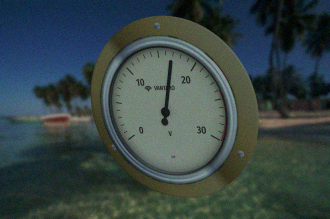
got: 17 V
